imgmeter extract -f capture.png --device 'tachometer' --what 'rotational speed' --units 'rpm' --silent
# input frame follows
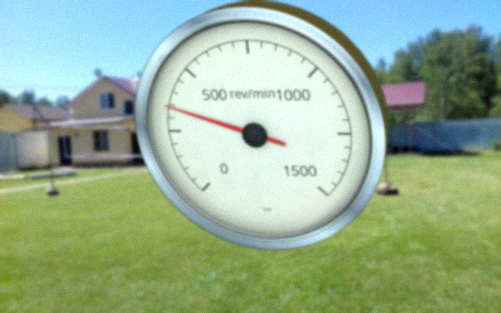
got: 350 rpm
